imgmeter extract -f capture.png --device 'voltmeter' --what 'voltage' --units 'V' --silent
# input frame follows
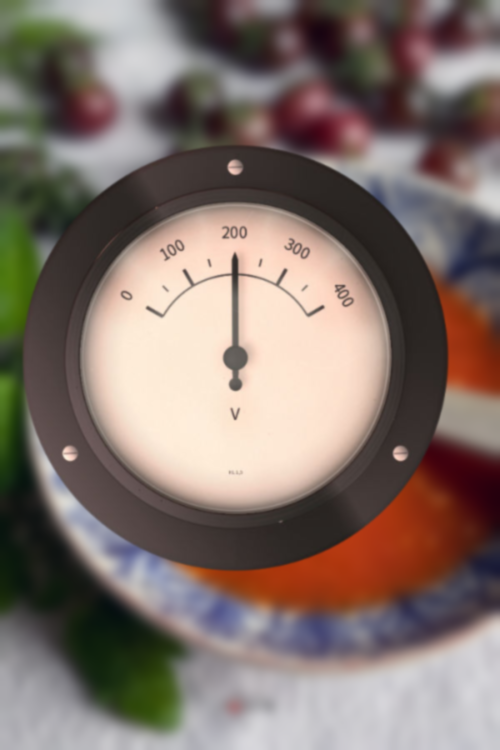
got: 200 V
